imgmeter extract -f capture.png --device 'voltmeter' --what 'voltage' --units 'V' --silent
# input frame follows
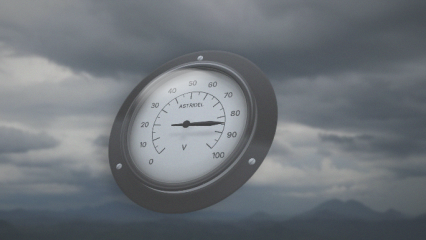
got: 85 V
